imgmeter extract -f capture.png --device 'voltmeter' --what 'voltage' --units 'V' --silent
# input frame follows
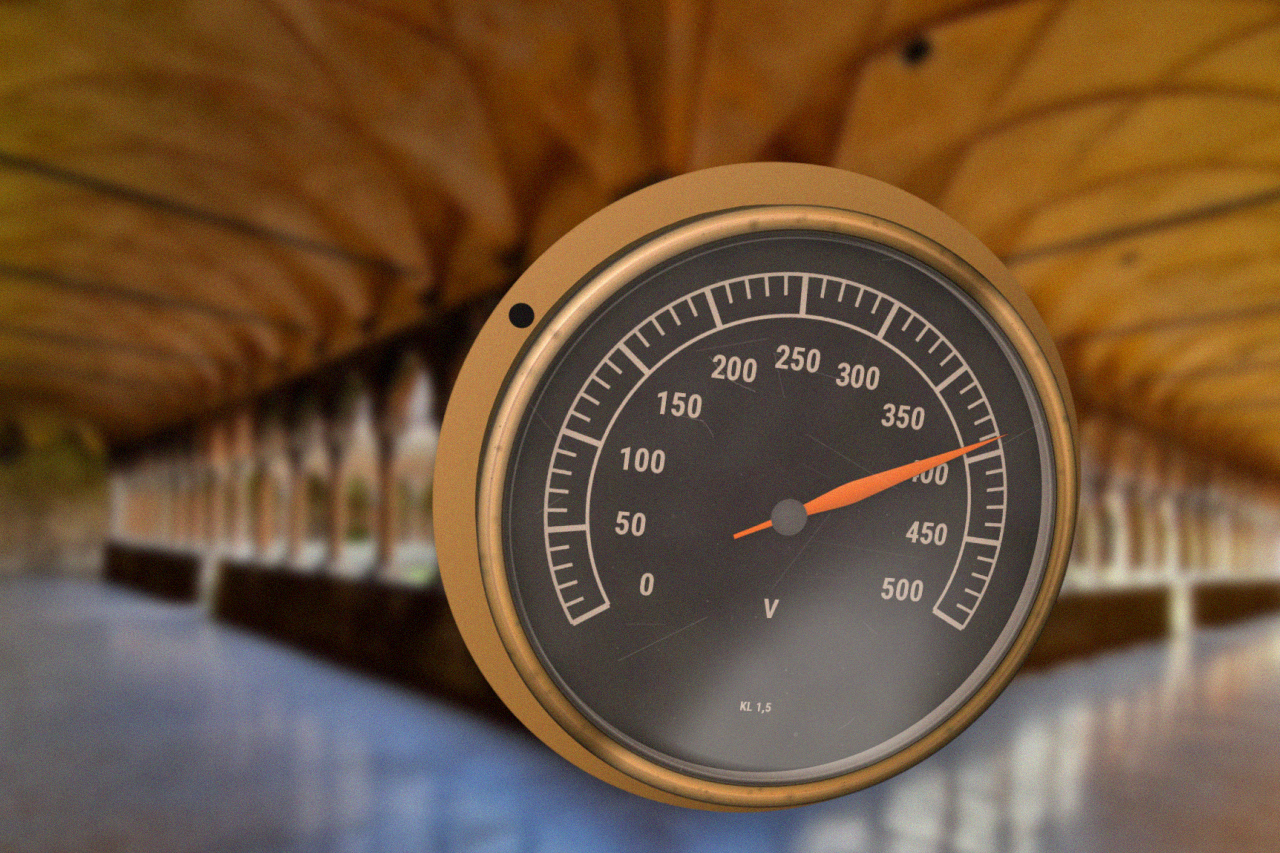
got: 390 V
